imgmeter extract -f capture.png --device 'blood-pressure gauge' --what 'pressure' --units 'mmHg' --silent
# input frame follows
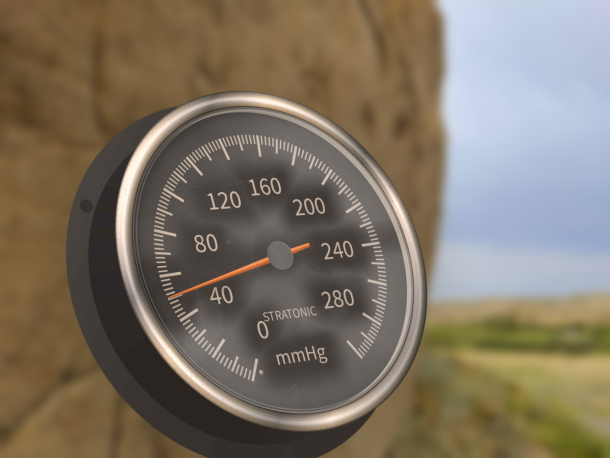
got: 50 mmHg
